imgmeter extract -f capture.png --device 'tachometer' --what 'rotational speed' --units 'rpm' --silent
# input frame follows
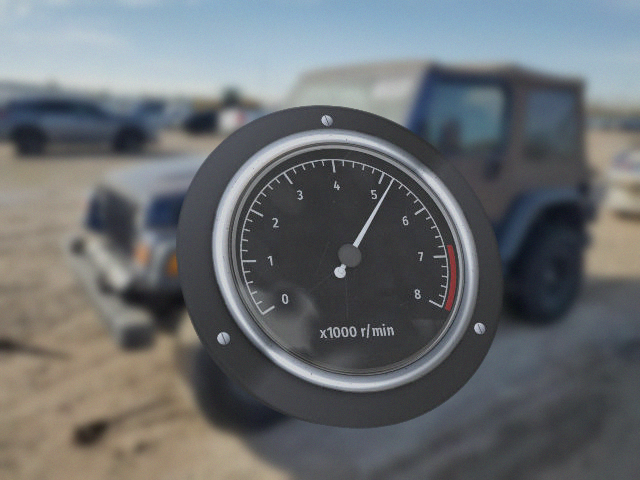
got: 5200 rpm
